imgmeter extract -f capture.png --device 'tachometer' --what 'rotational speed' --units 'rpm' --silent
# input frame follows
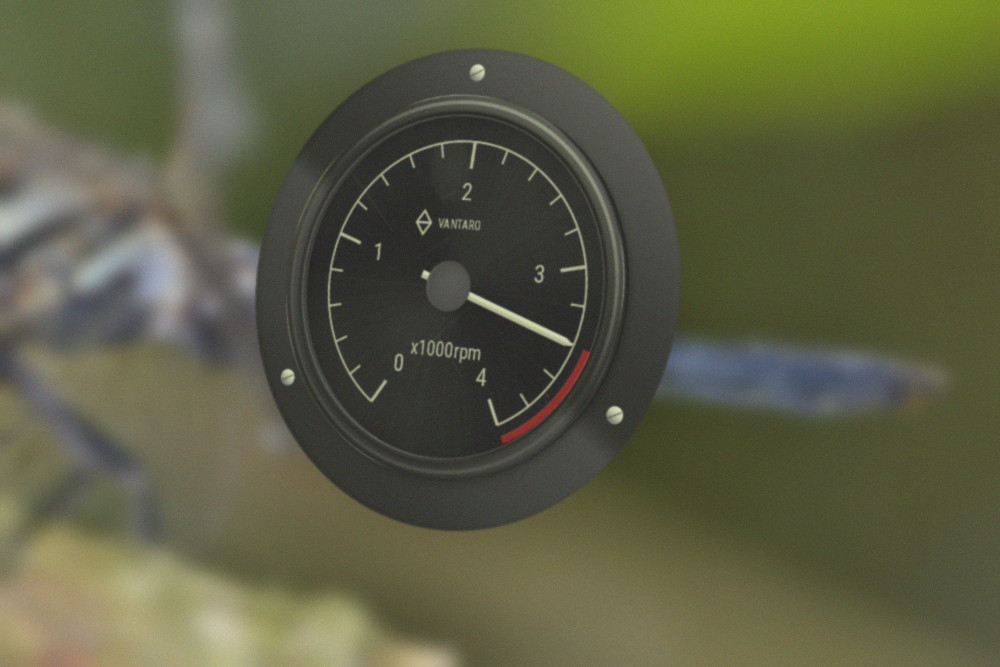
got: 3400 rpm
